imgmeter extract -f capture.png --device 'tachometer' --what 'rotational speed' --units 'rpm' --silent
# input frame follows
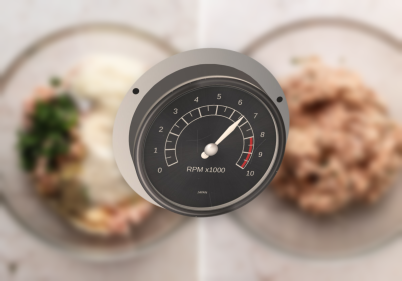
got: 6500 rpm
